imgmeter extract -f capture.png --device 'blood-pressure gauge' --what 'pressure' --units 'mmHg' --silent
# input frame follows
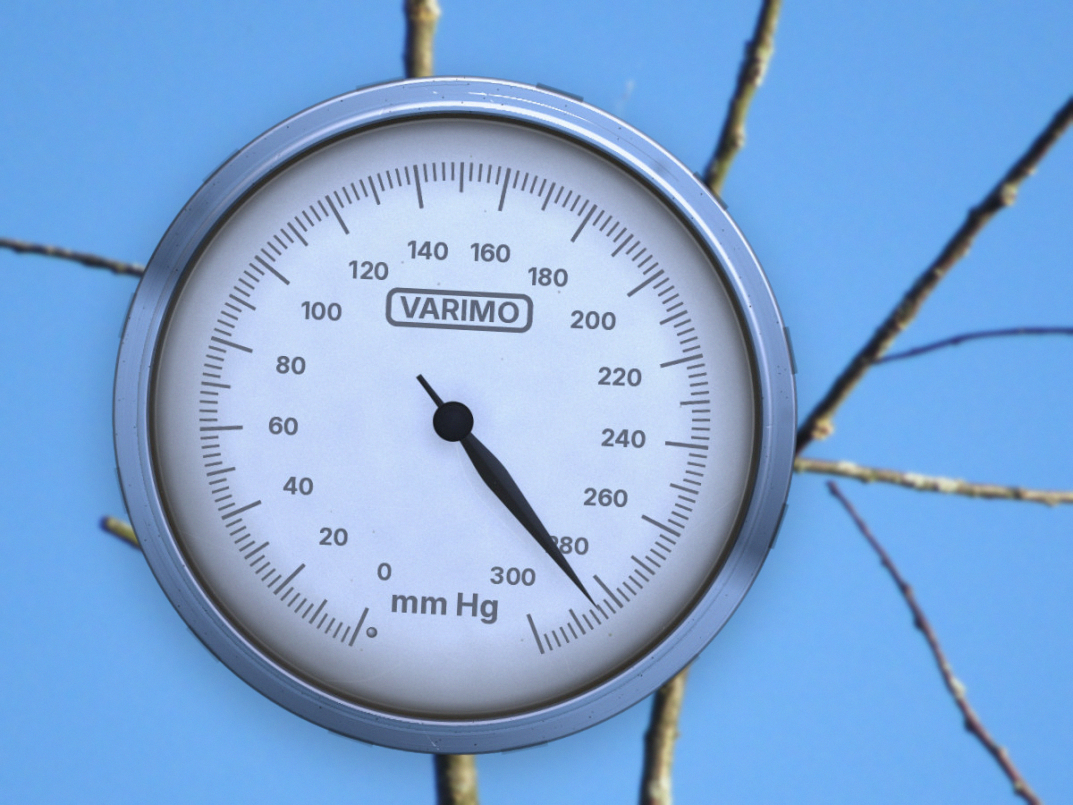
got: 284 mmHg
